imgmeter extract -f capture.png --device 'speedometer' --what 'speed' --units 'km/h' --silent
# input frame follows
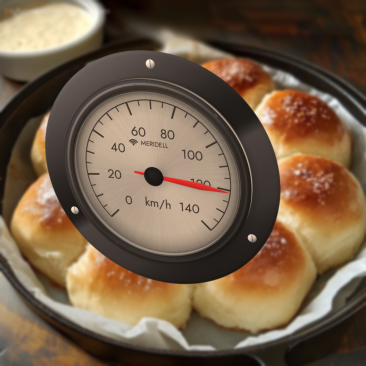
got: 120 km/h
